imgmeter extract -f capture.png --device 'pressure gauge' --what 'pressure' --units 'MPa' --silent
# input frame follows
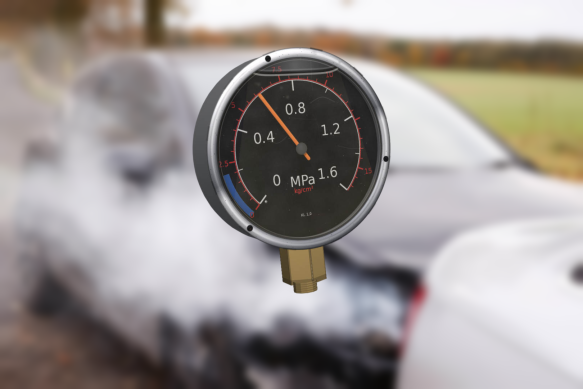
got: 0.6 MPa
